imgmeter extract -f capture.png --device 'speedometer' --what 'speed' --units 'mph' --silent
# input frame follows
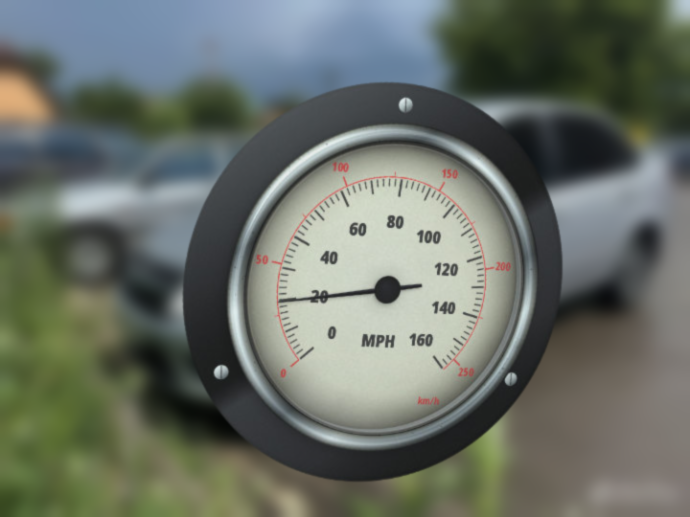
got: 20 mph
